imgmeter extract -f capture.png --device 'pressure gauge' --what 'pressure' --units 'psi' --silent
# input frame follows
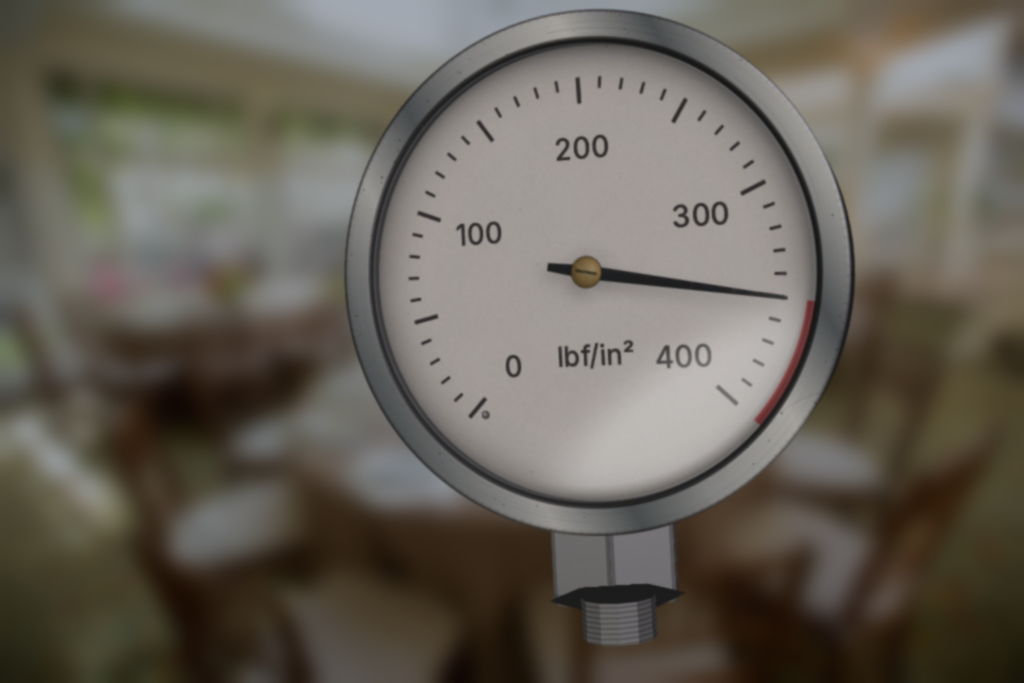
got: 350 psi
